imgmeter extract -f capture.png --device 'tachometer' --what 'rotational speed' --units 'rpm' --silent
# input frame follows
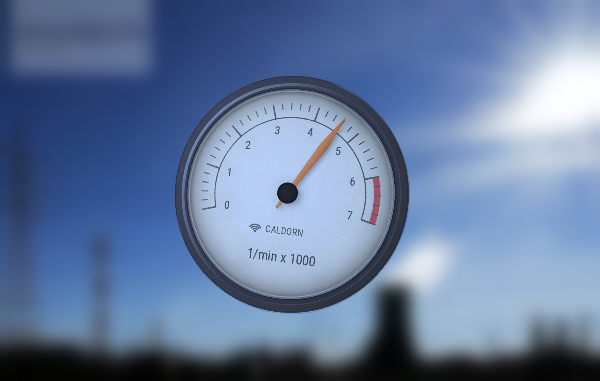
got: 4600 rpm
